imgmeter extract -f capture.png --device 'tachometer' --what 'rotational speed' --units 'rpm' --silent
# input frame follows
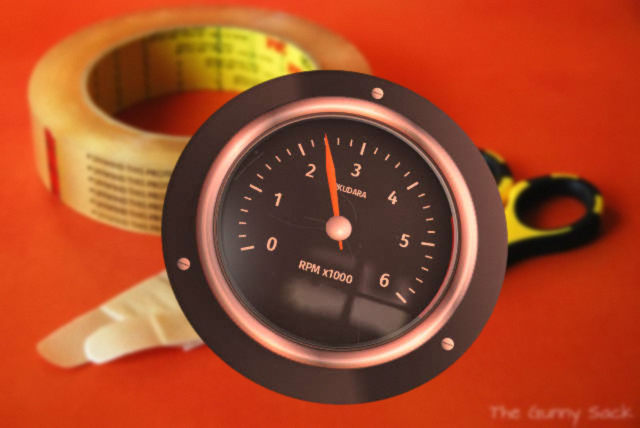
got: 2400 rpm
